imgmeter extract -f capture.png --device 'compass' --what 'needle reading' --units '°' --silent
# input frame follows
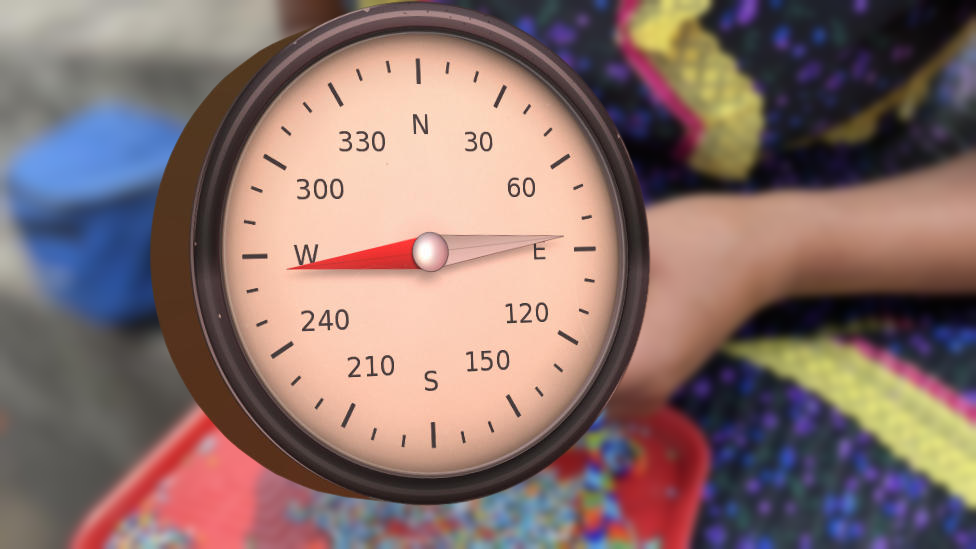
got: 265 °
